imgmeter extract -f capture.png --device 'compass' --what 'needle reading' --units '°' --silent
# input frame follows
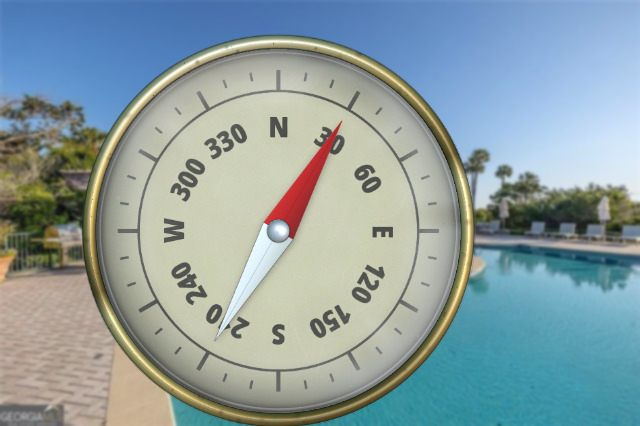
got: 30 °
